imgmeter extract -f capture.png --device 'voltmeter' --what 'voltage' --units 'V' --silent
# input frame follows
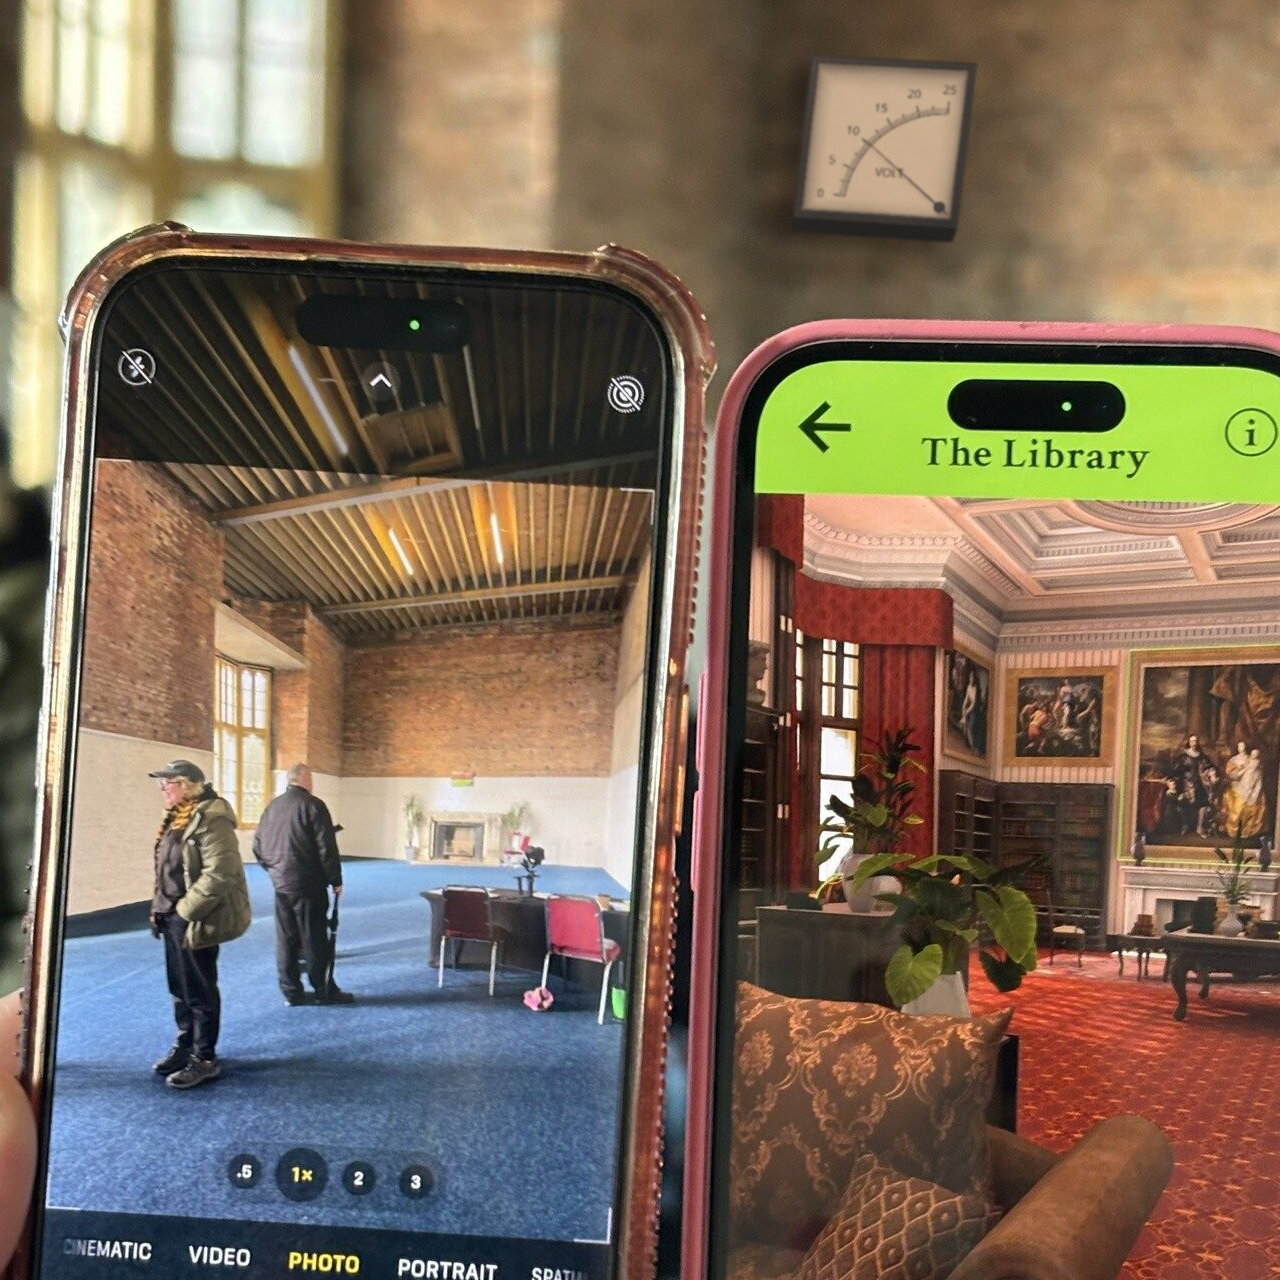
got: 10 V
